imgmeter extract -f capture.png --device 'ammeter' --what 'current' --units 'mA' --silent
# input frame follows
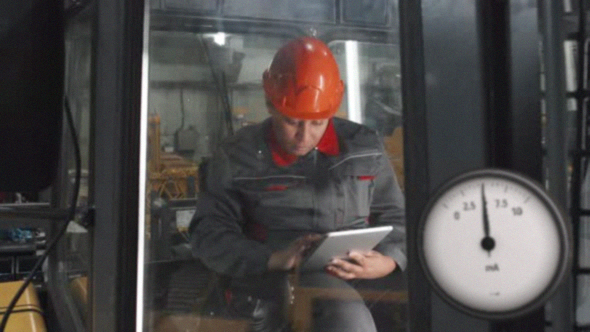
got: 5 mA
